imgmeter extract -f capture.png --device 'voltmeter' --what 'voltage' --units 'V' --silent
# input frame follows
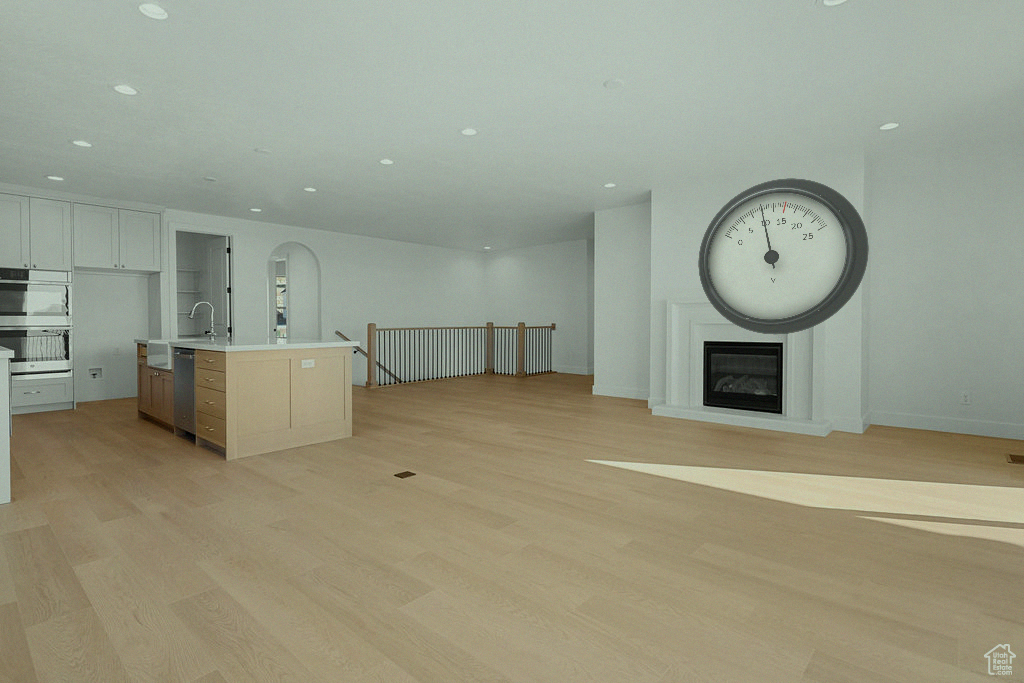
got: 10 V
